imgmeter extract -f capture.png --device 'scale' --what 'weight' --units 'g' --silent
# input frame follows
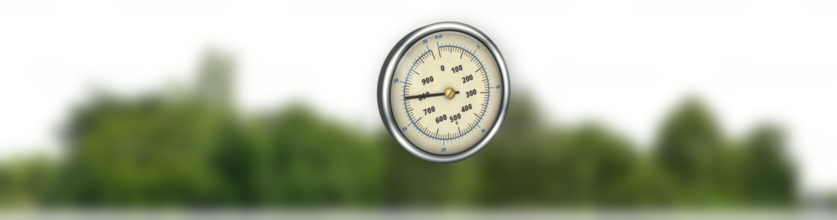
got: 800 g
